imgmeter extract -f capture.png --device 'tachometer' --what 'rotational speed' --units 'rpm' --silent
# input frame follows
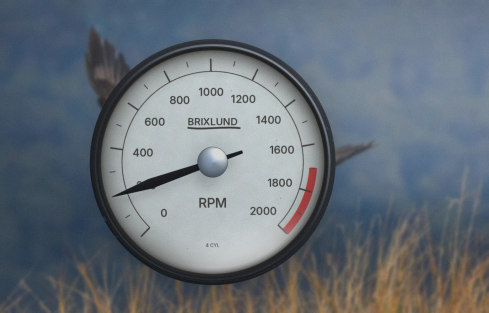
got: 200 rpm
